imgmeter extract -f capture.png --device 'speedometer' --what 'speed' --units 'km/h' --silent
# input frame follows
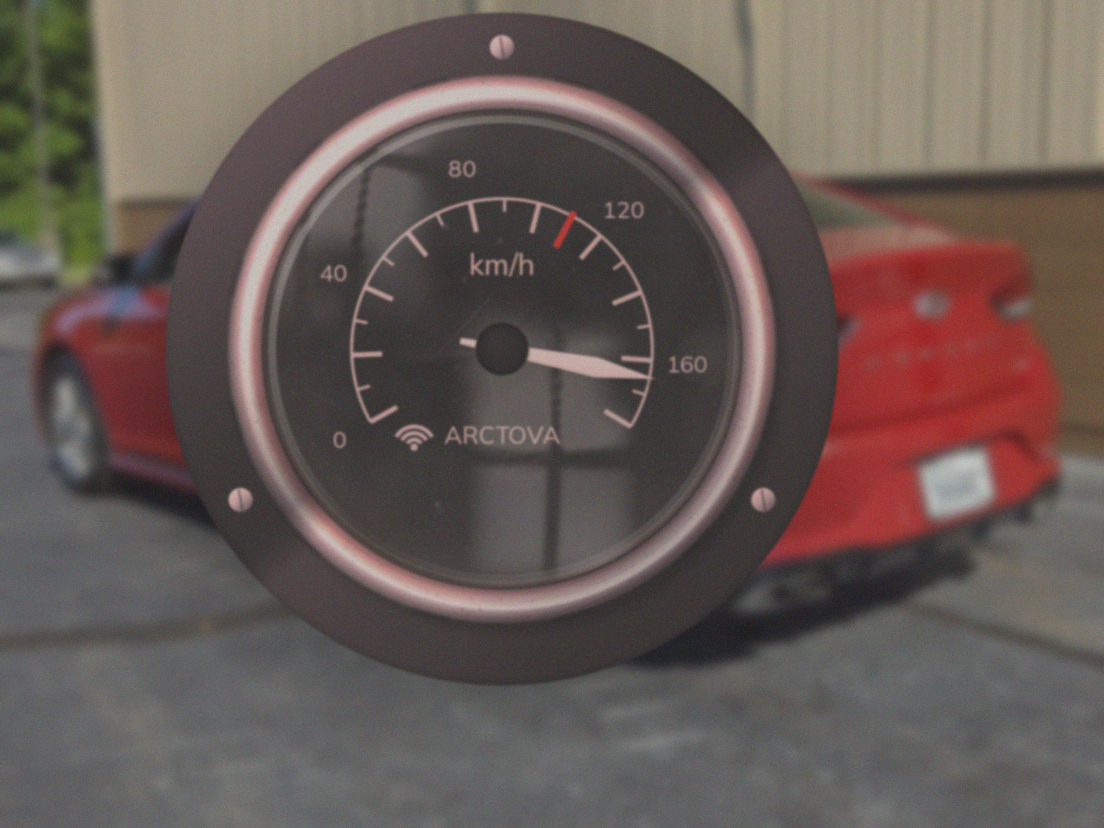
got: 165 km/h
